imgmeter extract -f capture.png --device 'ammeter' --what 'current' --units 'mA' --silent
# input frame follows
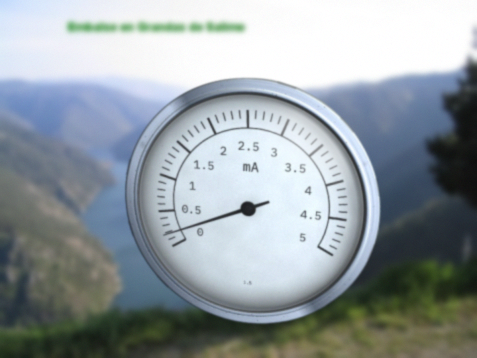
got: 0.2 mA
